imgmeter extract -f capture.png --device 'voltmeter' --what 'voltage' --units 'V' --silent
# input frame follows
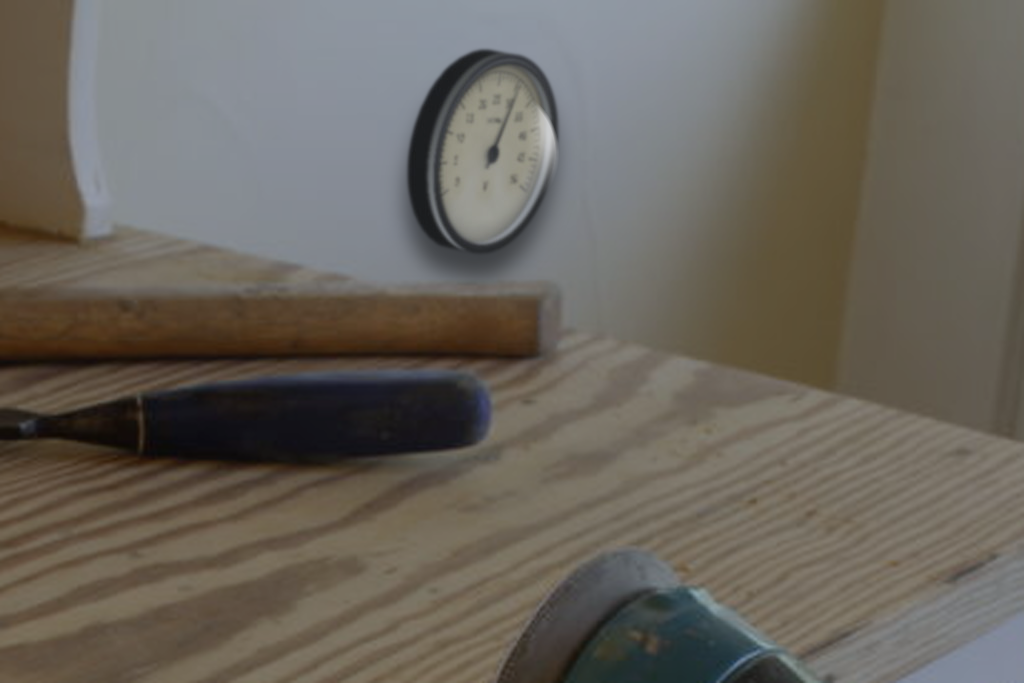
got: 30 V
